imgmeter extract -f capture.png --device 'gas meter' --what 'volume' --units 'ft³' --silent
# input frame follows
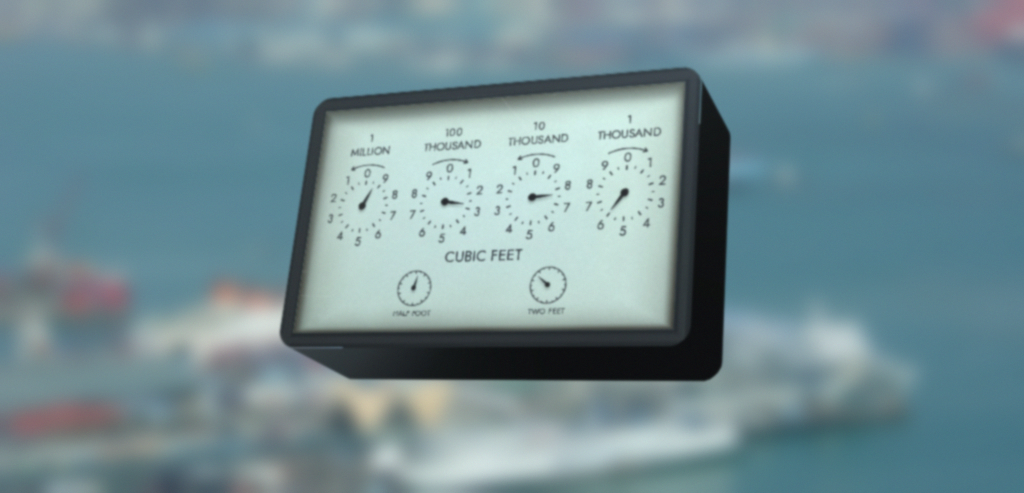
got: 927600 ft³
